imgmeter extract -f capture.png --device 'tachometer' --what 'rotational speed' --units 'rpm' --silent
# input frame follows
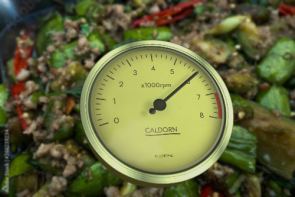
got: 6000 rpm
